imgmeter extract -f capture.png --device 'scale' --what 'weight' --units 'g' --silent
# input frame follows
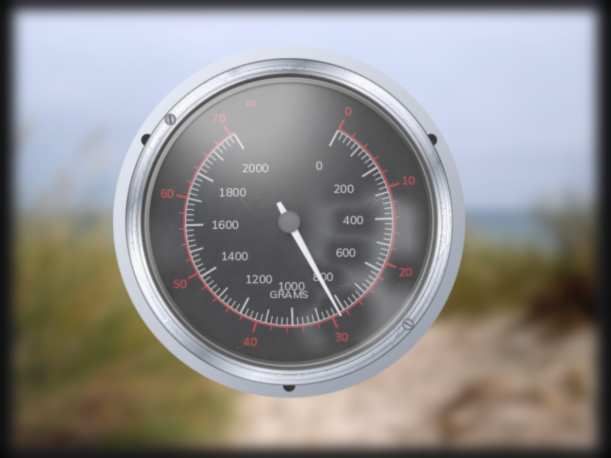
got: 820 g
